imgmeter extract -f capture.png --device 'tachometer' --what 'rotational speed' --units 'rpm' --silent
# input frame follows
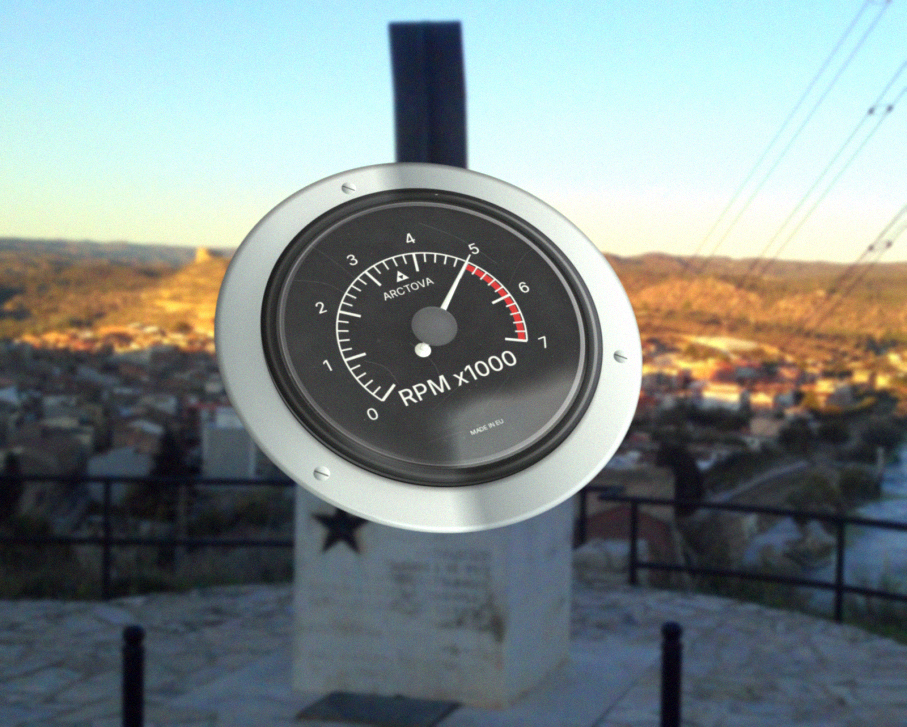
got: 5000 rpm
